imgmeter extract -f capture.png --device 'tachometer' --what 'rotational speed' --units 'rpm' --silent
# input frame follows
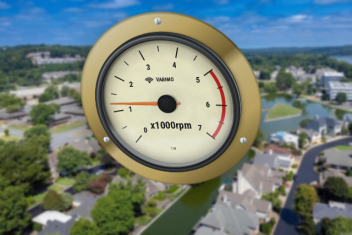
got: 1250 rpm
